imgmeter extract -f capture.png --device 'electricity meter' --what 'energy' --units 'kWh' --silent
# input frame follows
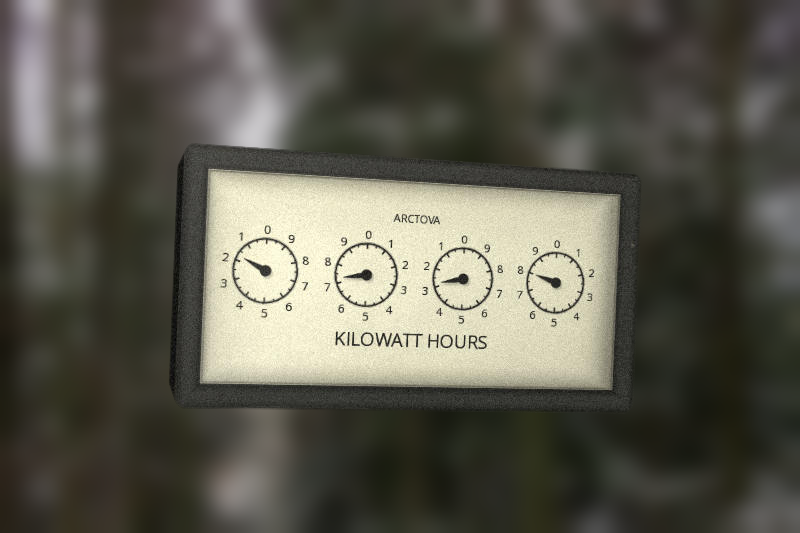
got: 1728 kWh
